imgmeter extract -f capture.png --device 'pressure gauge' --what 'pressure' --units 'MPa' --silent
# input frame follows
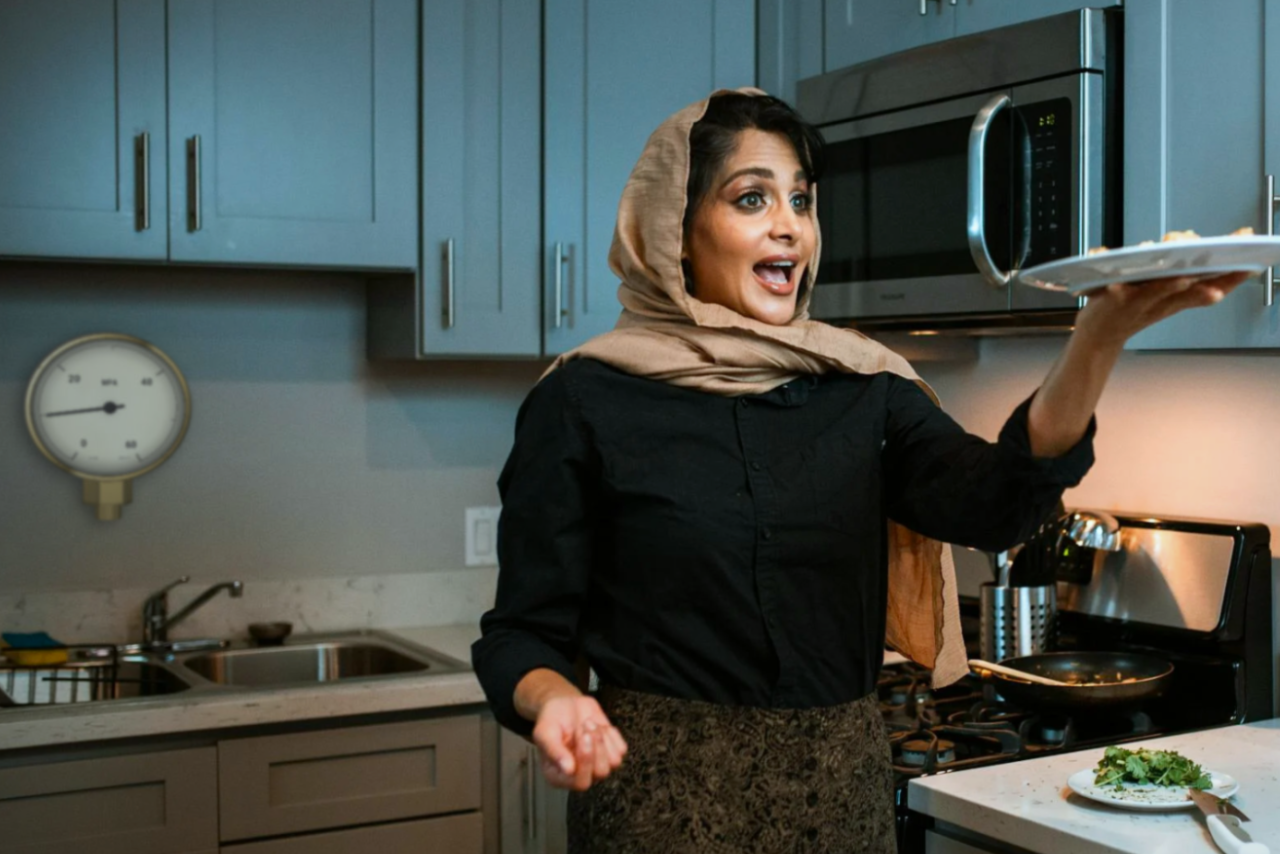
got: 10 MPa
